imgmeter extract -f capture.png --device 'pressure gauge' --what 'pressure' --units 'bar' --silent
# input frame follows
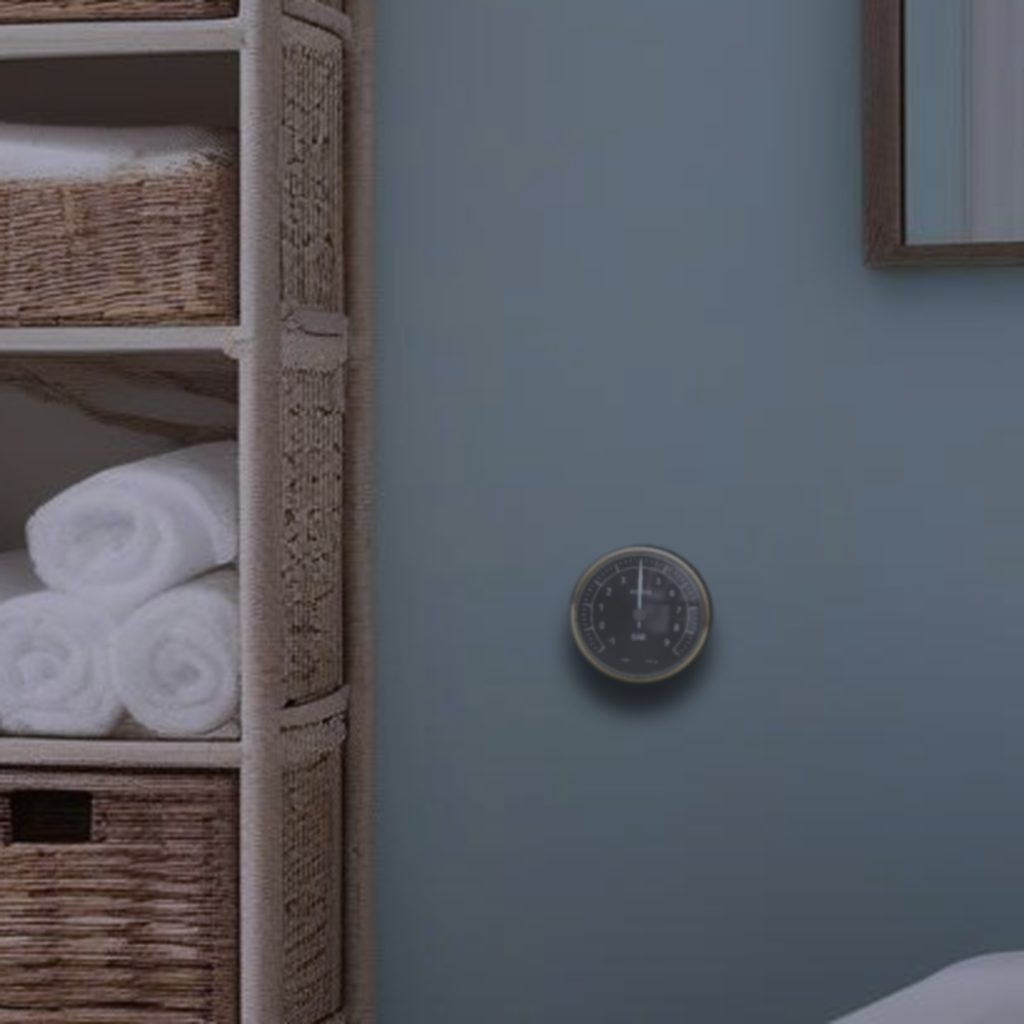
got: 4 bar
